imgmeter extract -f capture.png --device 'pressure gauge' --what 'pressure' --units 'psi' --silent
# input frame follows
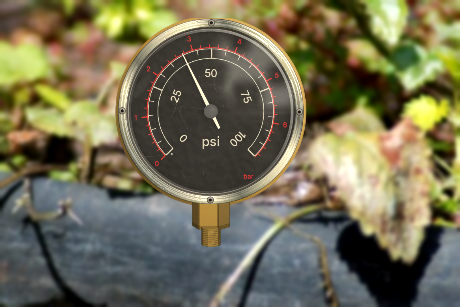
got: 40 psi
